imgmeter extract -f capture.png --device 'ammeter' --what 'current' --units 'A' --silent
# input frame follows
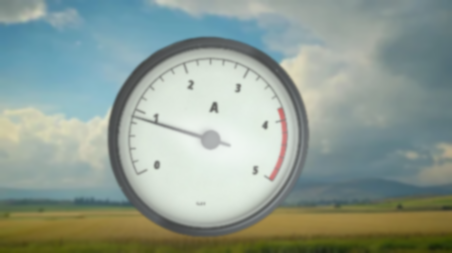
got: 0.9 A
